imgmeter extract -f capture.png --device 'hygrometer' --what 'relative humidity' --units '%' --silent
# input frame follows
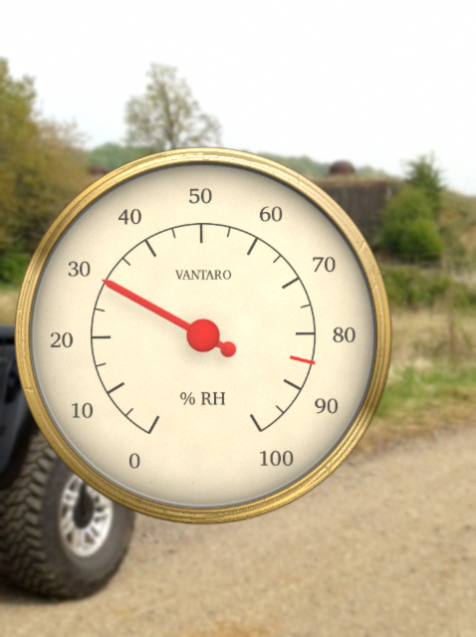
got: 30 %
